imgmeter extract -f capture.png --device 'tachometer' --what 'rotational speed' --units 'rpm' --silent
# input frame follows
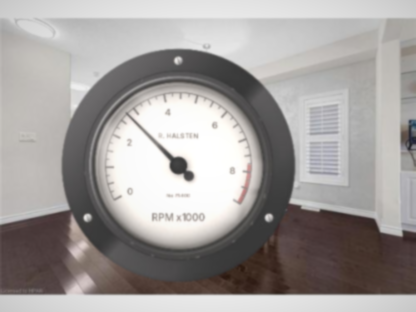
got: 2750 rpm
